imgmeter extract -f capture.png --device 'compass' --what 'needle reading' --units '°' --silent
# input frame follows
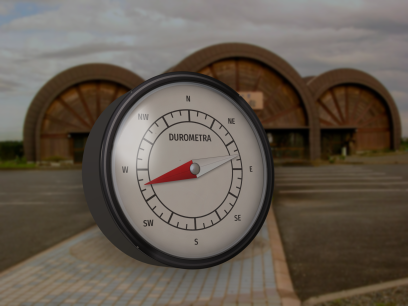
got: 255 °
